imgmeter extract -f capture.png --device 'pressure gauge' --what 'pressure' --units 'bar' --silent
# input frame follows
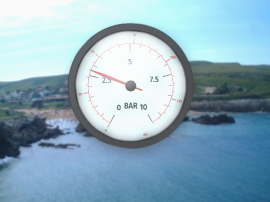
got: 2.75 bar
